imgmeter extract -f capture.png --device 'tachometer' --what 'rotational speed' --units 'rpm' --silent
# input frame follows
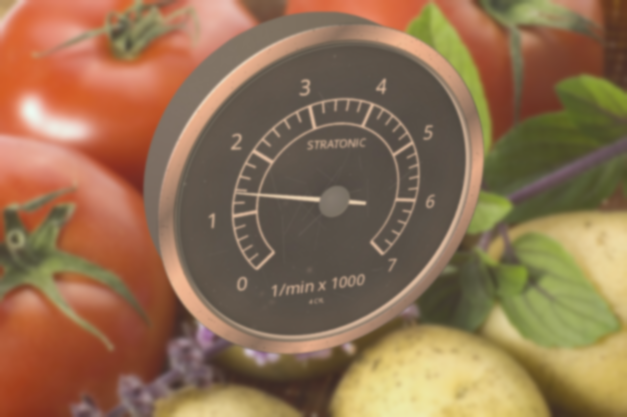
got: 1400 rpm
